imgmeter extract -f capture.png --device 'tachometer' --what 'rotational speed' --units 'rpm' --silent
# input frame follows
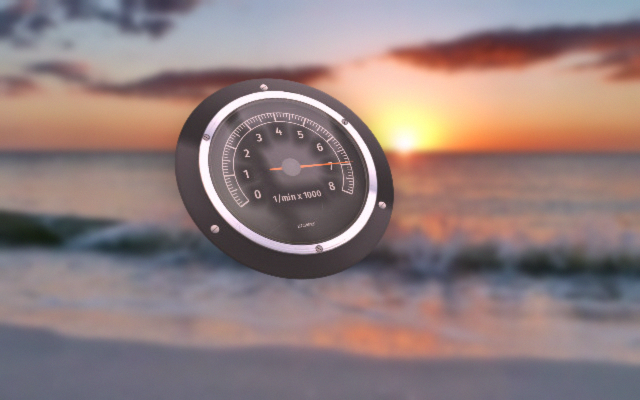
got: 7000 rpm
